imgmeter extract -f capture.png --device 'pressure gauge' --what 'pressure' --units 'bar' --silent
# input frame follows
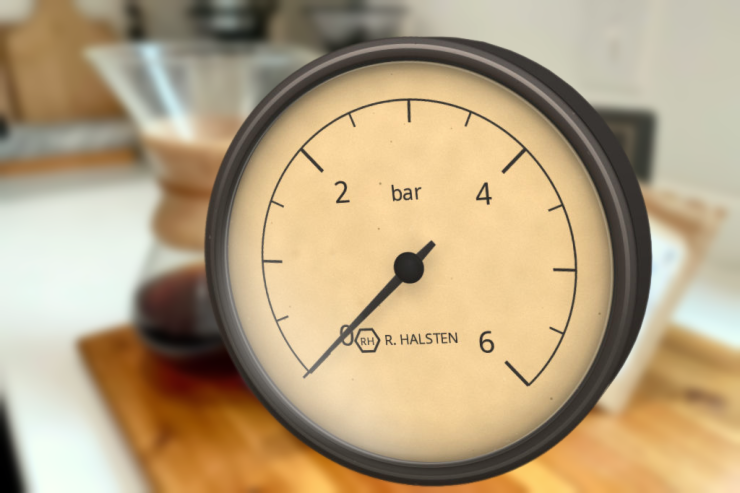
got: 0 bar
